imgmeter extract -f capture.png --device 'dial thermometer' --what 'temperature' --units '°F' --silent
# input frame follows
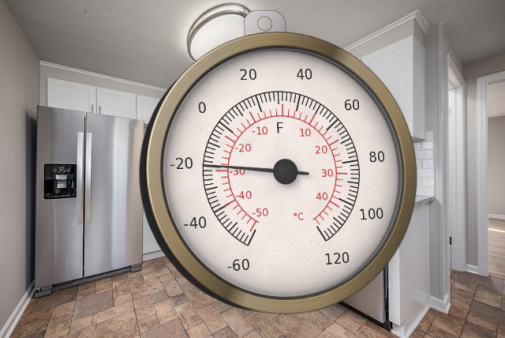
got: -20 °F
